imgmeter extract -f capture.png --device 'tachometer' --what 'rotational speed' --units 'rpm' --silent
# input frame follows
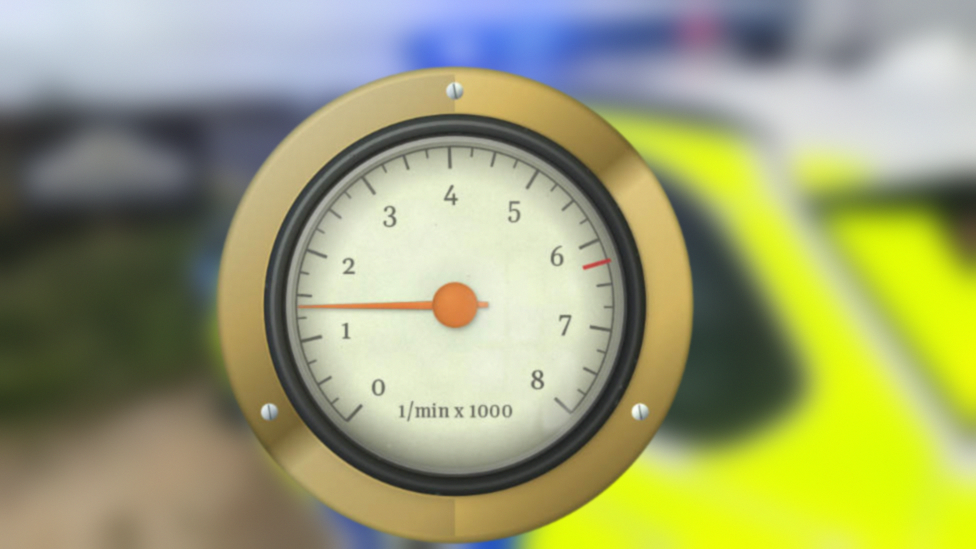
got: 1375 rpm
